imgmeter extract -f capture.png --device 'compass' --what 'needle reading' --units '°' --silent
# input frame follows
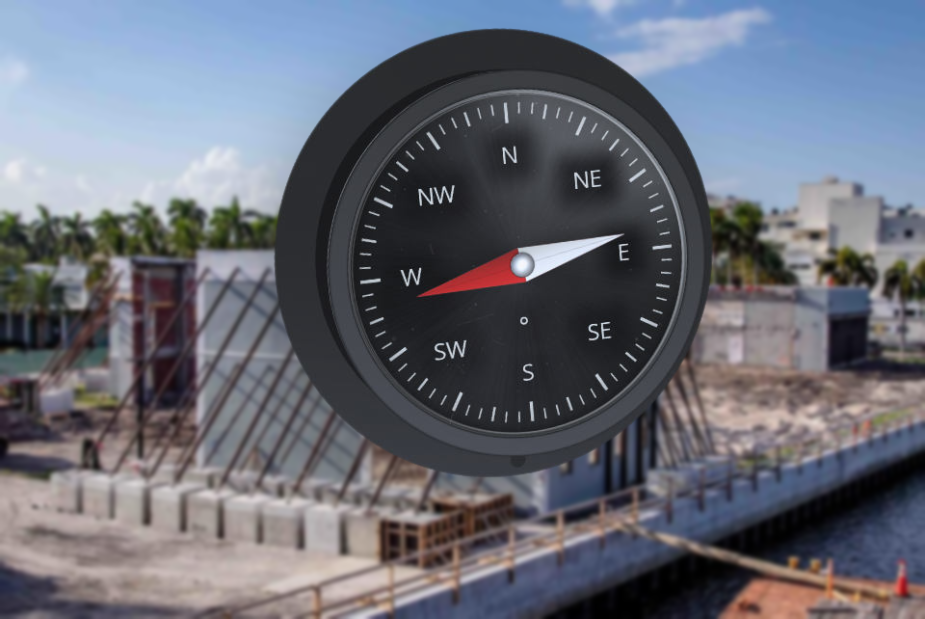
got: 260 °
